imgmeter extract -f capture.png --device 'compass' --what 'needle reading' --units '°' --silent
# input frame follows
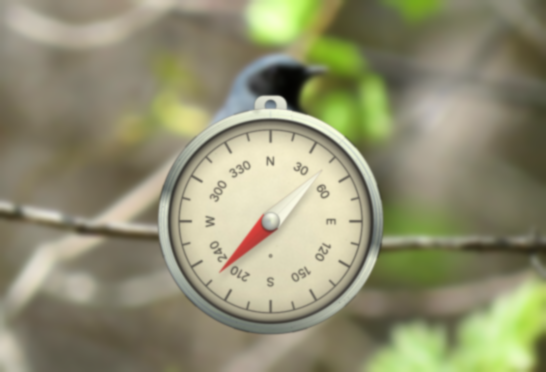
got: 225 °
